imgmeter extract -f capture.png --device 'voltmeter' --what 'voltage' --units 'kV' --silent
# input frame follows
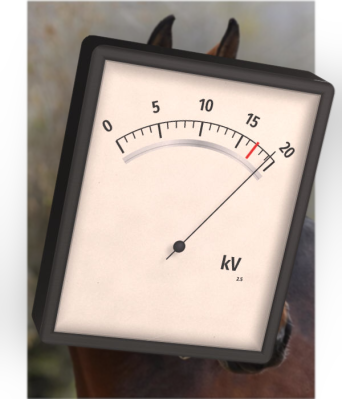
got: 19 kV
